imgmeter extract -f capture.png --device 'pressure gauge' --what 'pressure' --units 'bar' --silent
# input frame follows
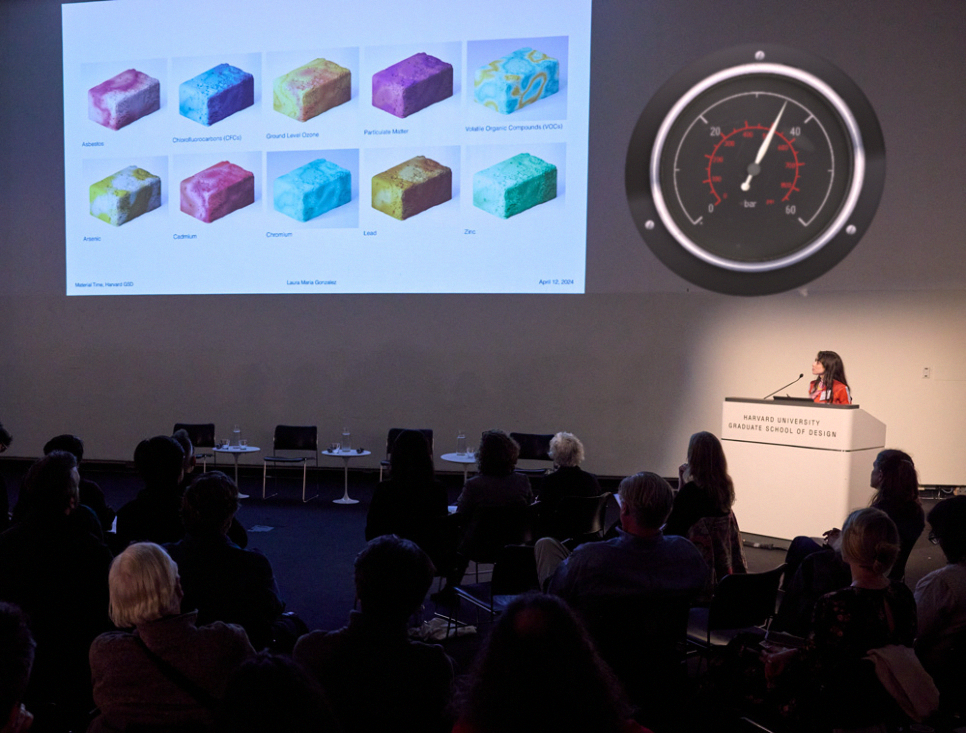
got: 35 bar
